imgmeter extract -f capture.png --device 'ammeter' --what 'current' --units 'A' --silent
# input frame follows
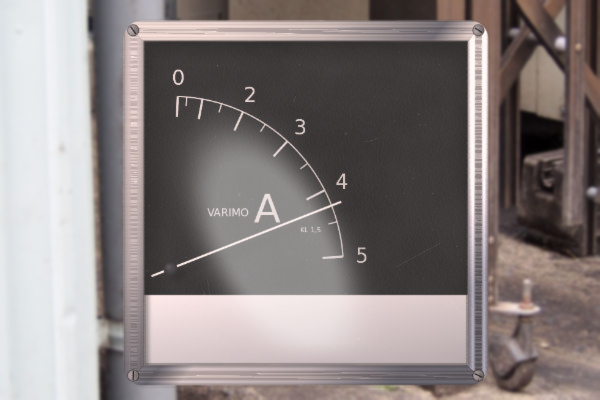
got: 4.25 A
